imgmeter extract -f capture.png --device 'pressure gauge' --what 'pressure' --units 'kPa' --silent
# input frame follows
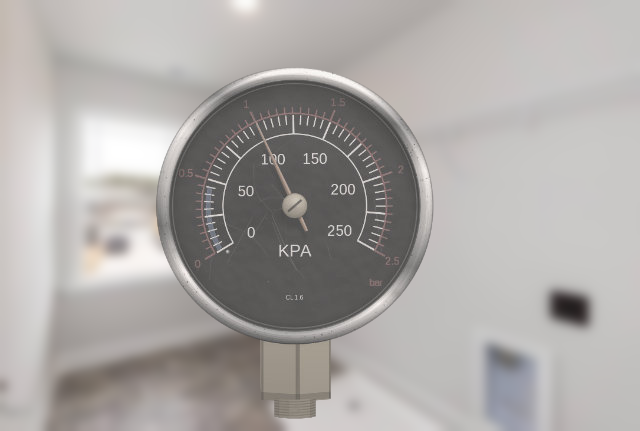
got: 100 kPa
